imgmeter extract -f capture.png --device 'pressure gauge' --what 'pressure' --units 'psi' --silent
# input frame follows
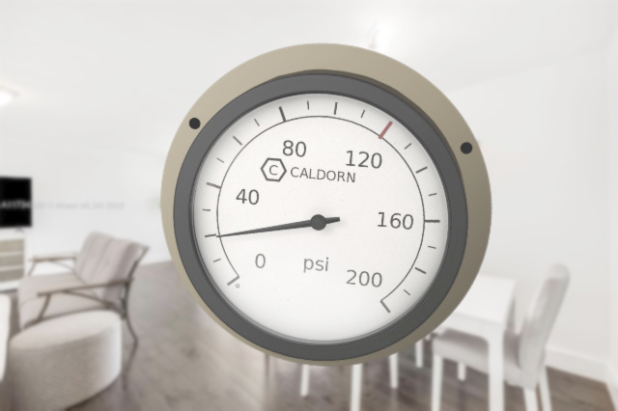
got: 20 psi
